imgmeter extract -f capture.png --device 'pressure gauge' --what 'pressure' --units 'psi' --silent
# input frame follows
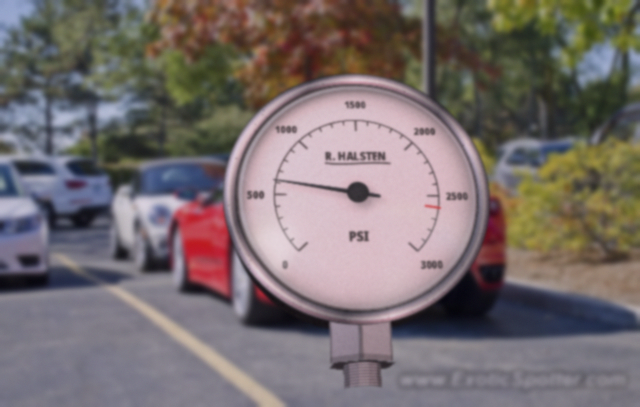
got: 600 psi
